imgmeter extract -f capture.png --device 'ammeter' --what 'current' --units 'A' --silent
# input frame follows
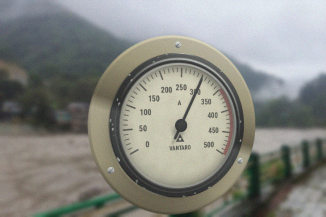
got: 300 A
